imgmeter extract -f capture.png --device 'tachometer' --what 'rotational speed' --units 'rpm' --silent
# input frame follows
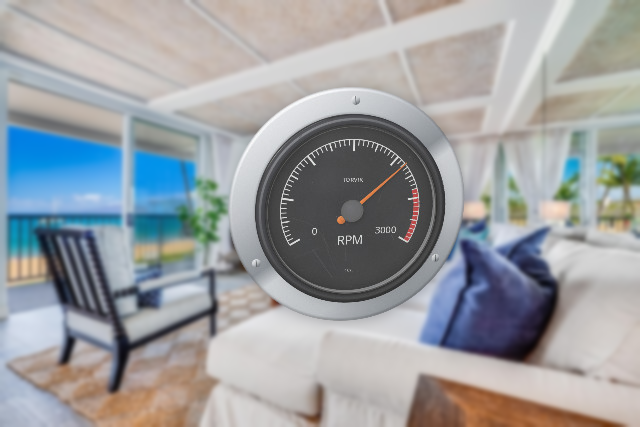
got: 2100 rpm
